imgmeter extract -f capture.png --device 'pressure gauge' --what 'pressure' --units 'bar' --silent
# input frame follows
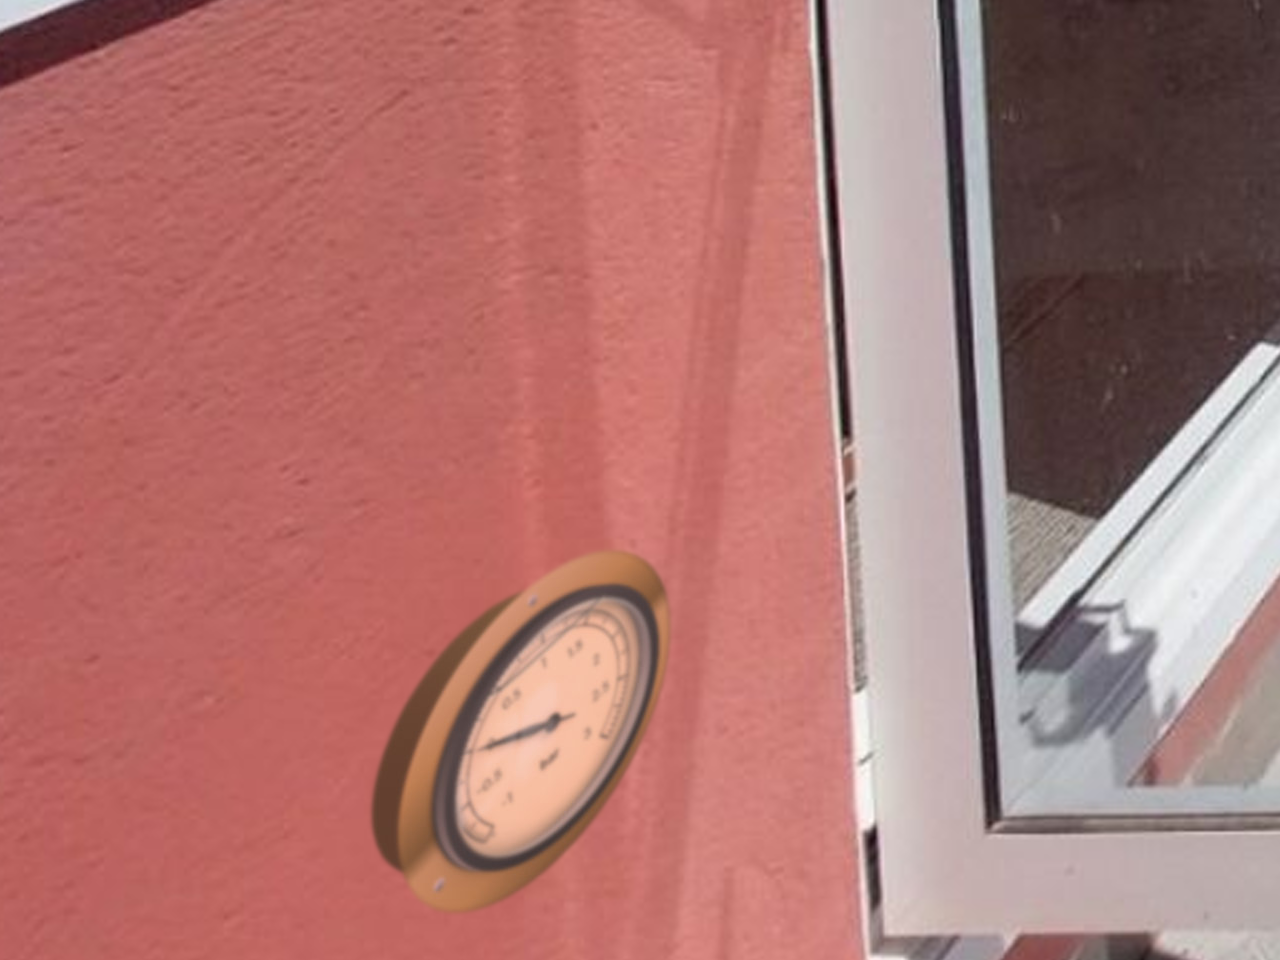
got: 0 bar
